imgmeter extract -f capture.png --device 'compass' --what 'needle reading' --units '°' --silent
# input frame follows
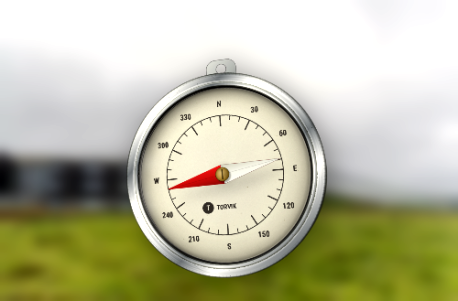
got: 260 °
